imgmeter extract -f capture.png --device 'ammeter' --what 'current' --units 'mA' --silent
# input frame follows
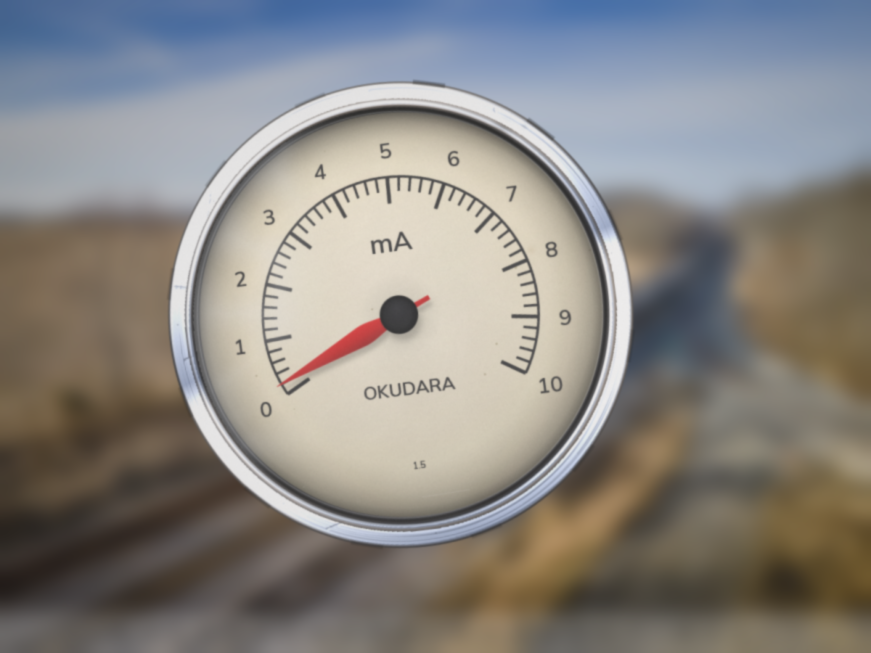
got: 0.2 mA
